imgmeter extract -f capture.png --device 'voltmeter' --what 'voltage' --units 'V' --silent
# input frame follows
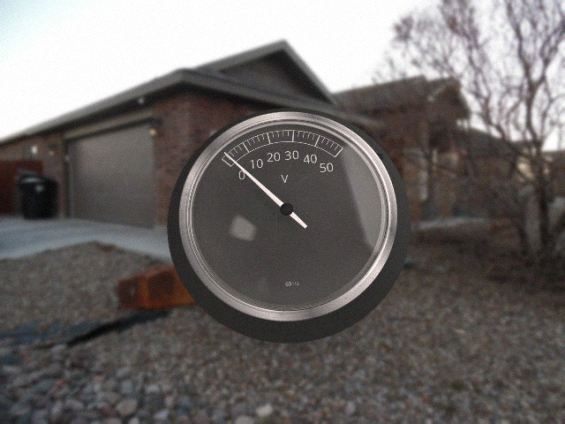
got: 2 V
